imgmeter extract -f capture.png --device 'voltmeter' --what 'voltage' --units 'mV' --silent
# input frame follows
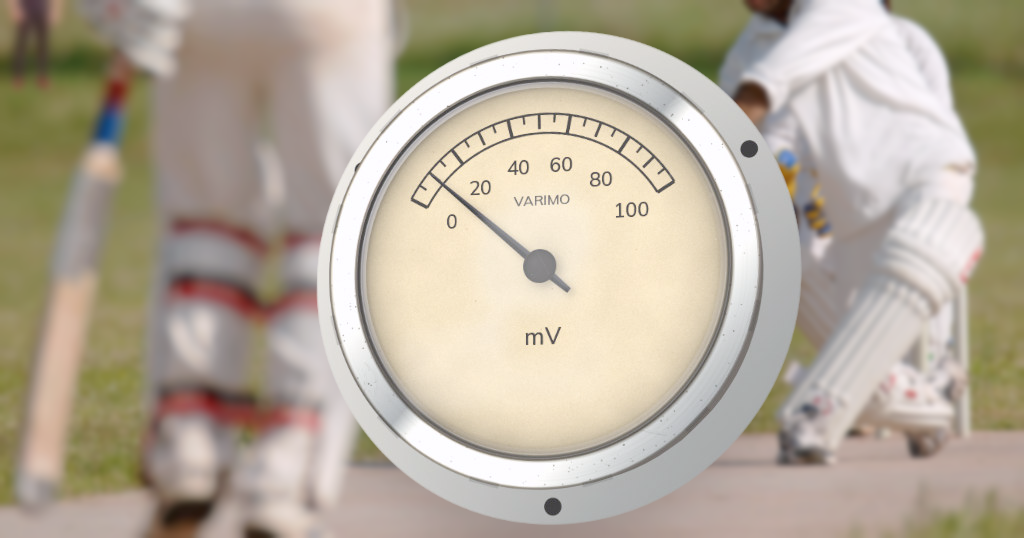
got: 10 mV
